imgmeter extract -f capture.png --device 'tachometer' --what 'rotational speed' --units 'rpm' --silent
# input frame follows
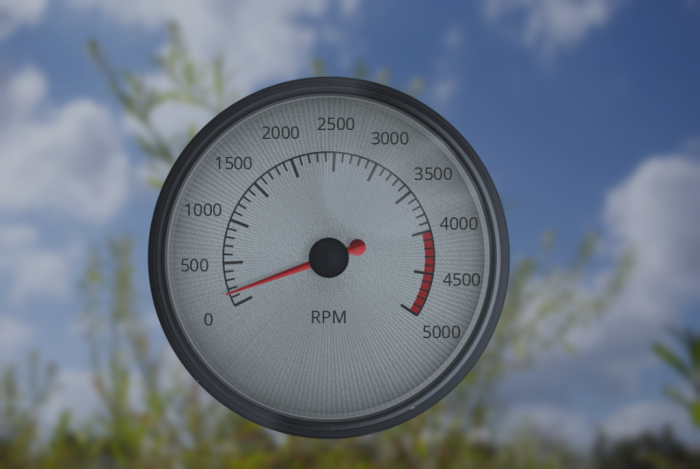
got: 150 rpm
